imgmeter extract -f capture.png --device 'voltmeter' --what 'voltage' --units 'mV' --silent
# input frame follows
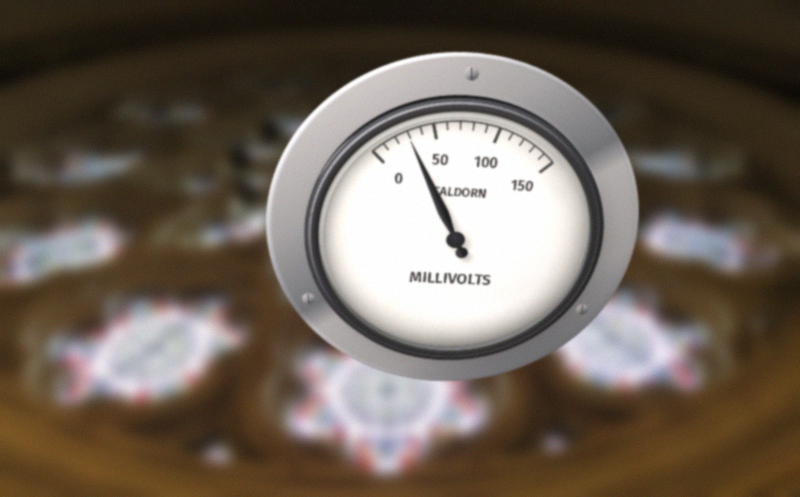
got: 30 mV
